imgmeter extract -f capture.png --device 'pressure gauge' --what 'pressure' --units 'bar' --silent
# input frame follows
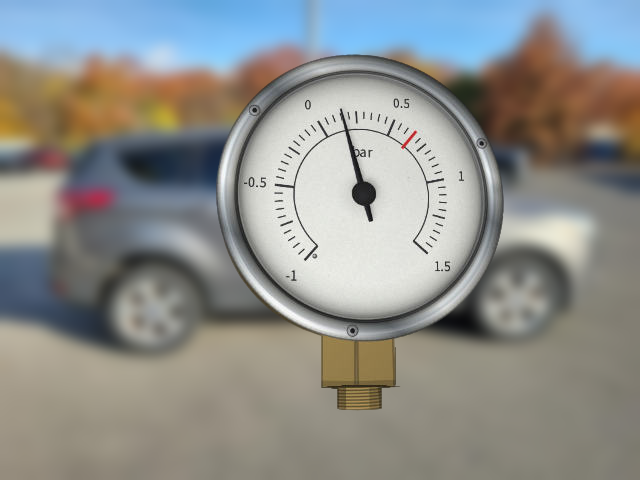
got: 0.15 bar
